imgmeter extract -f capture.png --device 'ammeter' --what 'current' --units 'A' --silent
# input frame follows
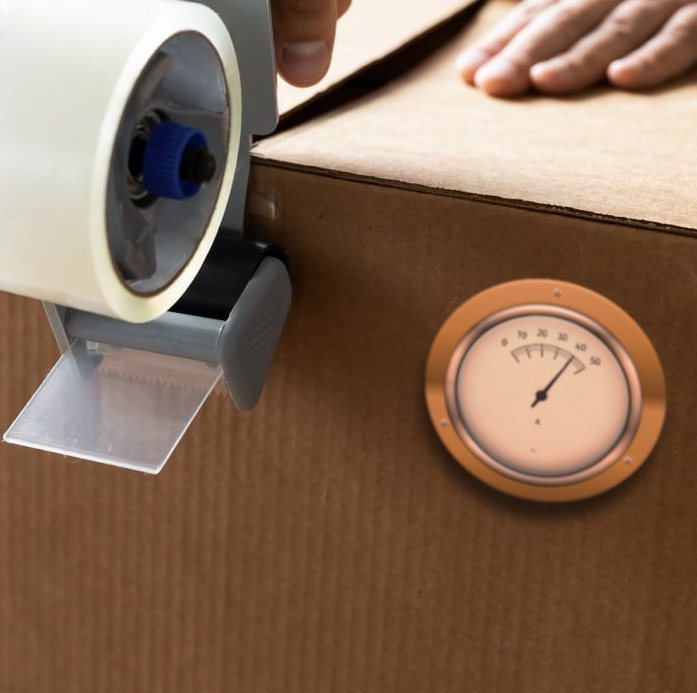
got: 40 A
